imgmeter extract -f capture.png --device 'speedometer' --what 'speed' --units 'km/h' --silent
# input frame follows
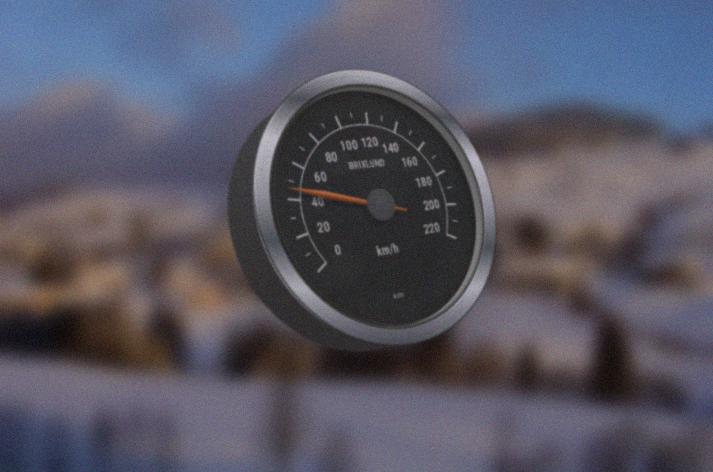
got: 45 km/h
